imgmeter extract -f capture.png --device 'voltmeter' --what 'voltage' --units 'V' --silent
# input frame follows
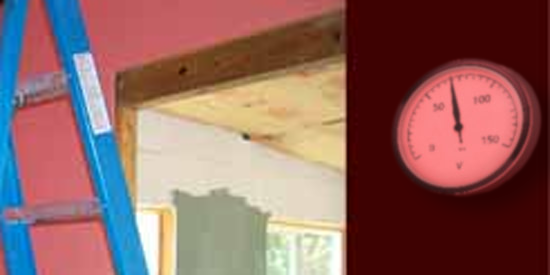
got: 70 V
